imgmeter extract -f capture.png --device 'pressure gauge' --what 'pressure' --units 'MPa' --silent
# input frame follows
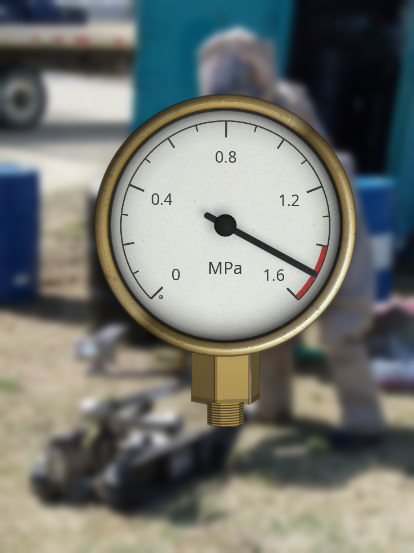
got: 1.5 MPa
